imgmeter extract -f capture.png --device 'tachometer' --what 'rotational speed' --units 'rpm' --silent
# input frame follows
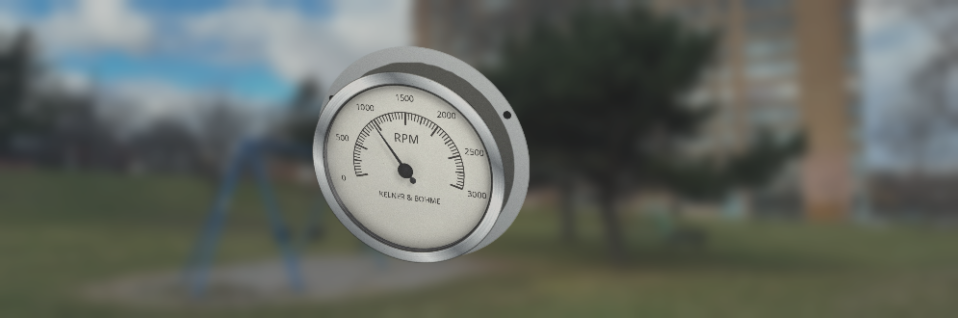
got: 1000 rpm
